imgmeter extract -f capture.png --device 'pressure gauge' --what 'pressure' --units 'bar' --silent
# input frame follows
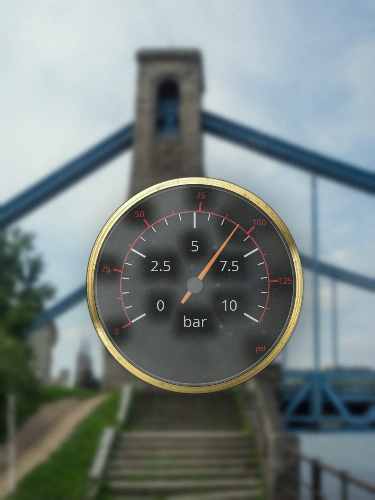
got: 6.5 bar
